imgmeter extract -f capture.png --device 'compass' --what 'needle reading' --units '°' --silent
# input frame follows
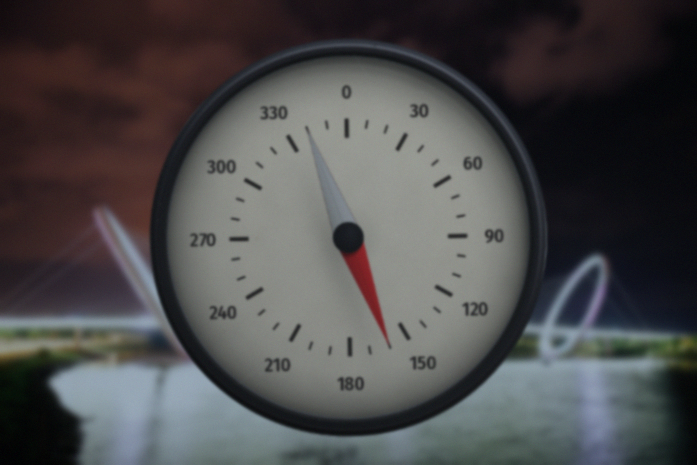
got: 160 °
